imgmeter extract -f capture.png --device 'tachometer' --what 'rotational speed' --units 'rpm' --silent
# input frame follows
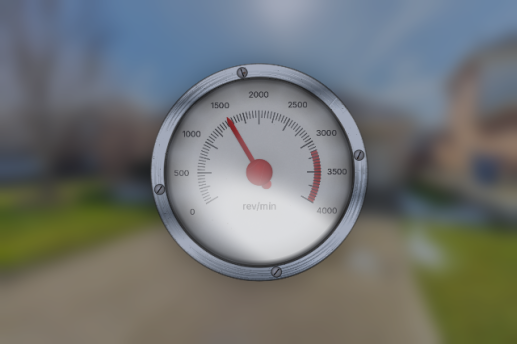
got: 1500 rpm
